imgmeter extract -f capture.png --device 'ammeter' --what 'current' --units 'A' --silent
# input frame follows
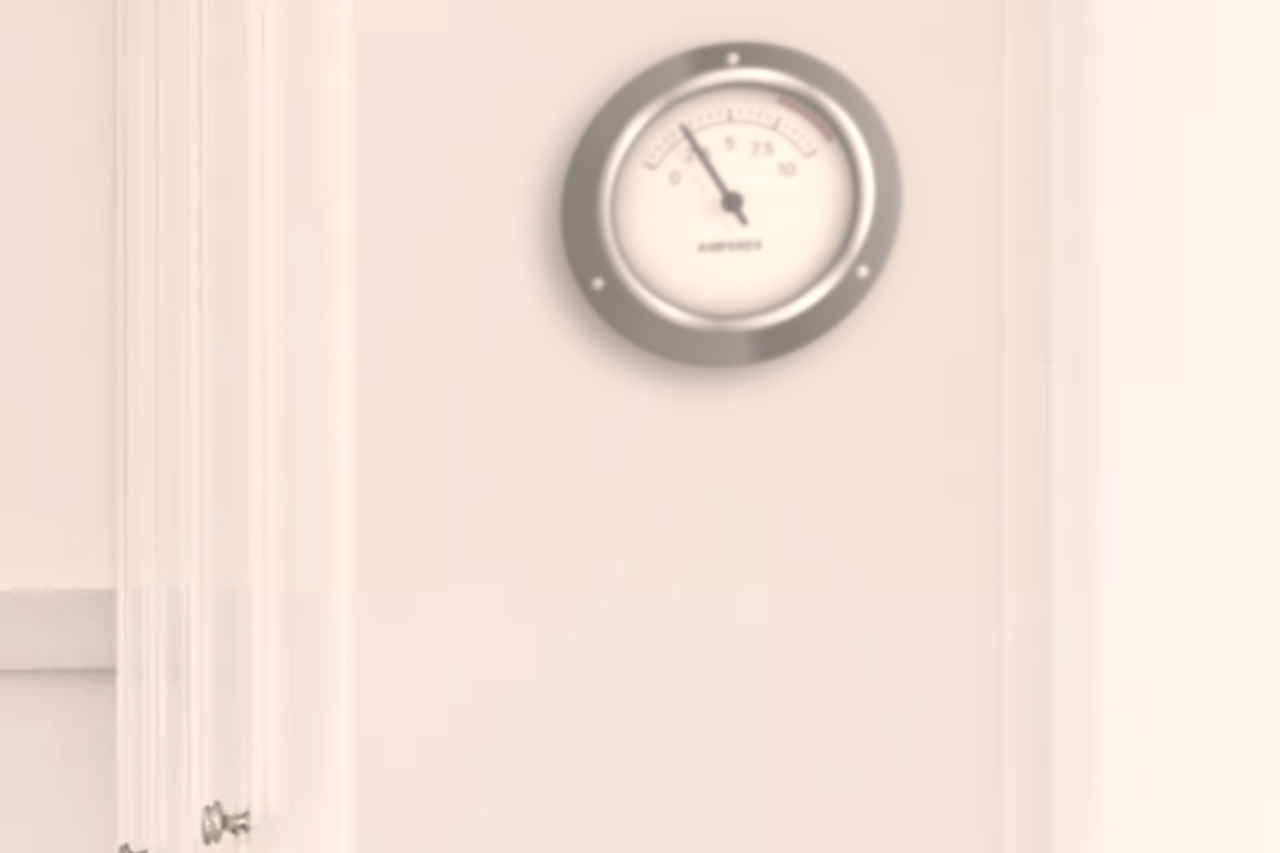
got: 2.5 A
